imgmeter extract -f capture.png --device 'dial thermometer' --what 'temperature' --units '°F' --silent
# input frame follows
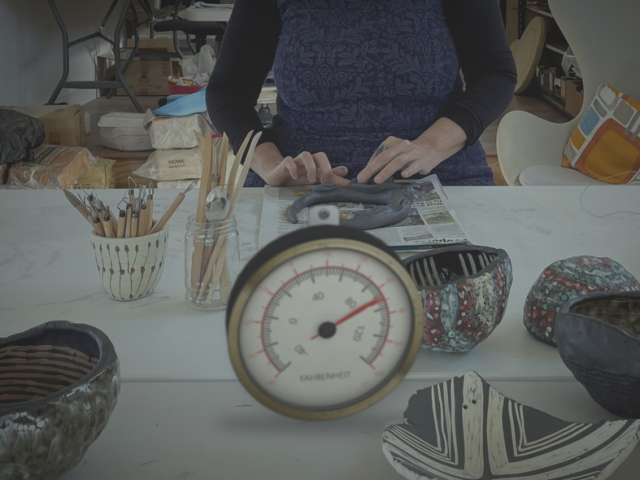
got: 90 °F
